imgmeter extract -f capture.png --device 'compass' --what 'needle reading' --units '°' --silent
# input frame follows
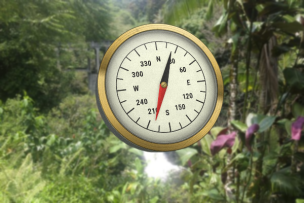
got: 202.5 °
